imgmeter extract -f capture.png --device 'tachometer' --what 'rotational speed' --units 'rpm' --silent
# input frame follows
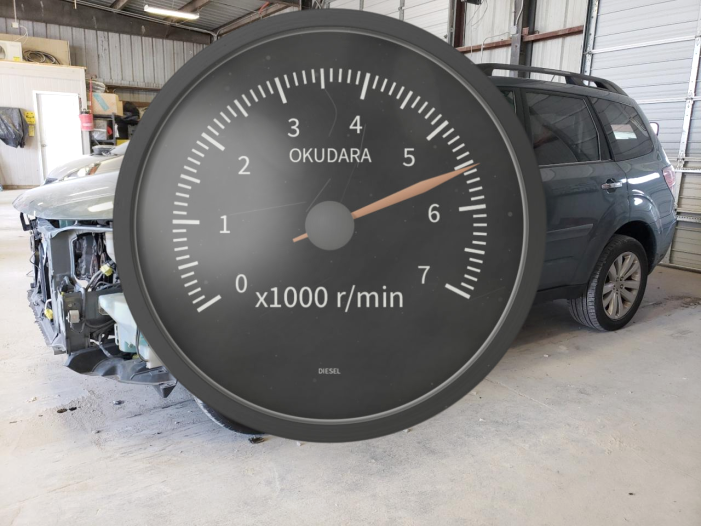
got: 5550 rpm
